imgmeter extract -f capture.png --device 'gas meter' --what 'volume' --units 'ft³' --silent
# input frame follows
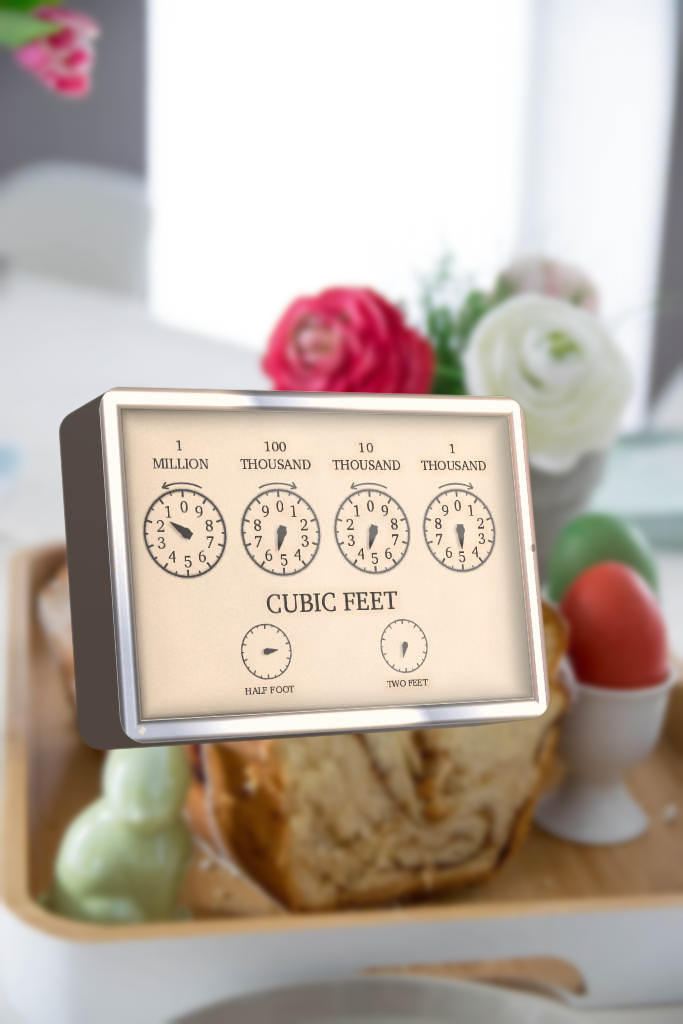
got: 154500 ft³
